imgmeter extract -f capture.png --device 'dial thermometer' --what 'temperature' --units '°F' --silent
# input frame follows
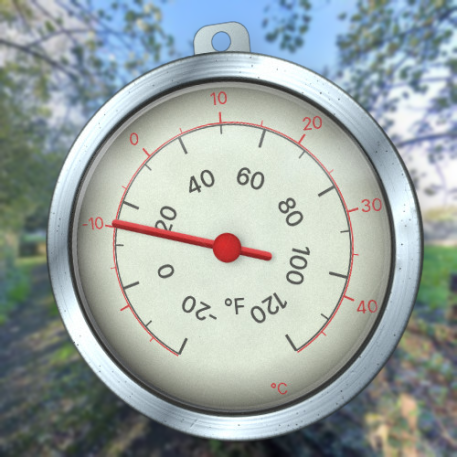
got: 15 °F
